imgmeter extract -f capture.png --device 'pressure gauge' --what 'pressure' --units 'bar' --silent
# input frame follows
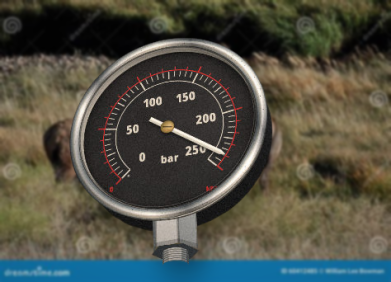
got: 240 bar
